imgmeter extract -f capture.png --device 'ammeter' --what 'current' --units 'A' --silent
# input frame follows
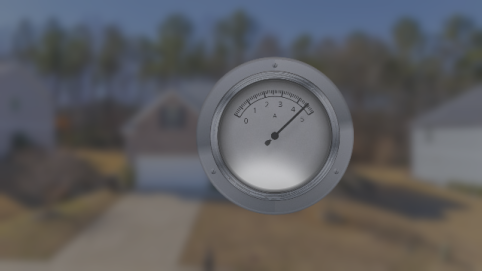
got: 4.5 A
